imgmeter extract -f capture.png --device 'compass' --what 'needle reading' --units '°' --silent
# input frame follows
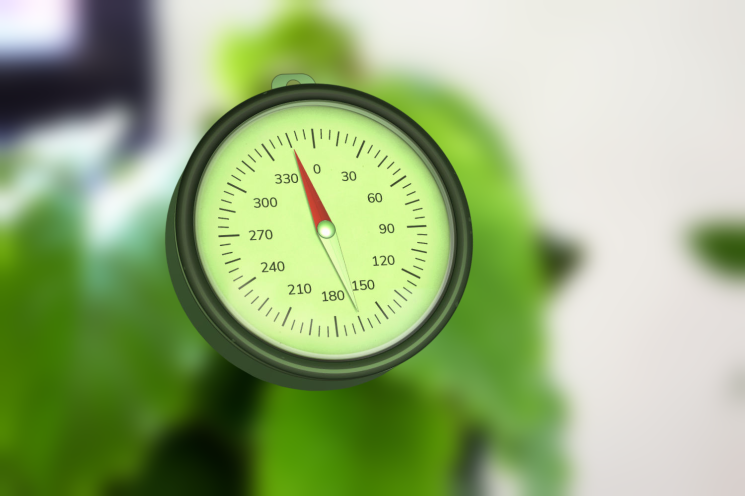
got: 345 °
